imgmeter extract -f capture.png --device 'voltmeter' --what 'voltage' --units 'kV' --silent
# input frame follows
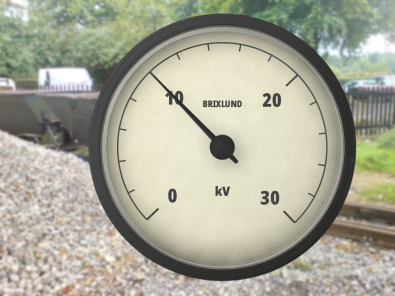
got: 10 kV
